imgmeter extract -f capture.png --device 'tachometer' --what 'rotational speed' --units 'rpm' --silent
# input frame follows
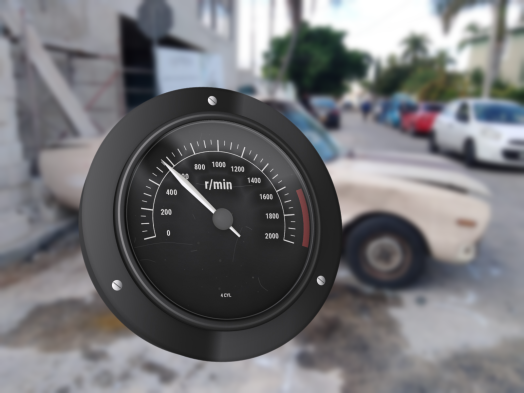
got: 550 rpm
